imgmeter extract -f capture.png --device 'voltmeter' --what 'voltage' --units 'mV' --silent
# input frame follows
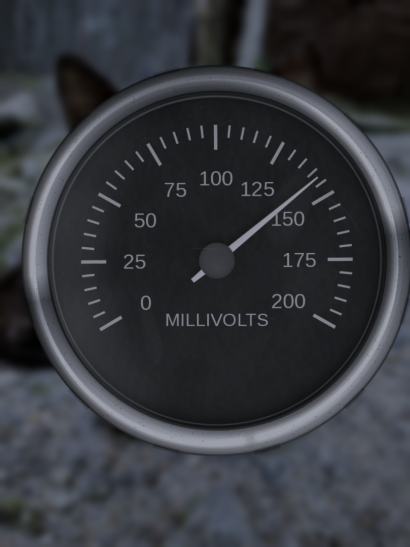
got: 142.5 mV
